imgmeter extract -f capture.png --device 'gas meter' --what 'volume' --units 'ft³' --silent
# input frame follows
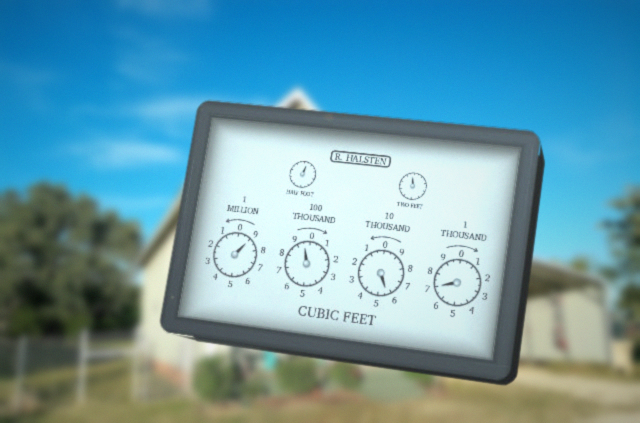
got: 895700 ft³
